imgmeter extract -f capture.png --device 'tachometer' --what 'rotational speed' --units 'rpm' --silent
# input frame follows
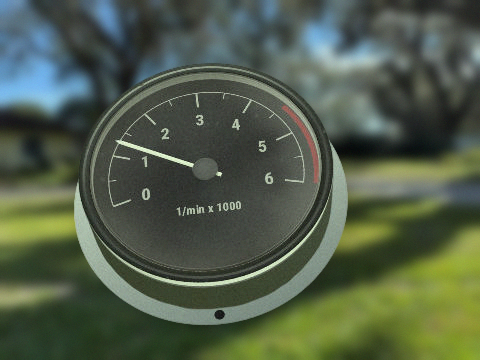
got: 1250 rpm
